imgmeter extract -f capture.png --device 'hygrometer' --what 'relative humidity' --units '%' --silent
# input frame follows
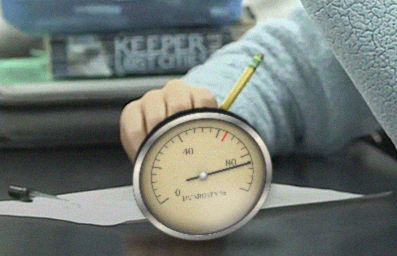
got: 84 %
